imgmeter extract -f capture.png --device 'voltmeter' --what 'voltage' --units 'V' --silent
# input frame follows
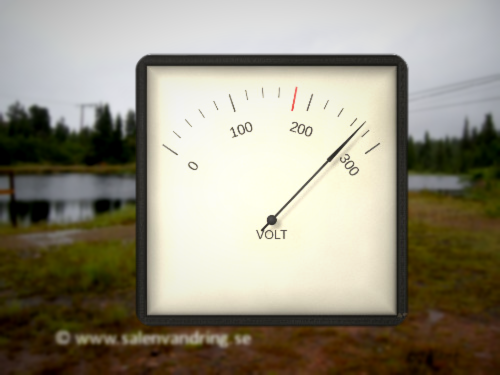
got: 270 V
